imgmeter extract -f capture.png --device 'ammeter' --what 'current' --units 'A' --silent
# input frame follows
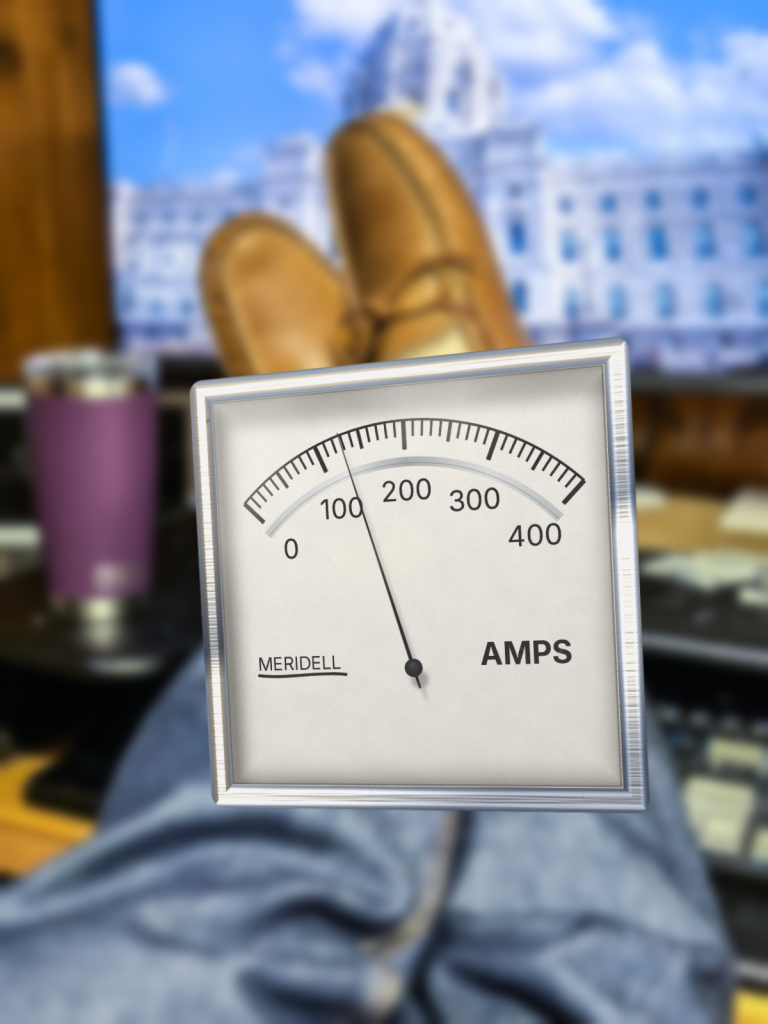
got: 130 A
